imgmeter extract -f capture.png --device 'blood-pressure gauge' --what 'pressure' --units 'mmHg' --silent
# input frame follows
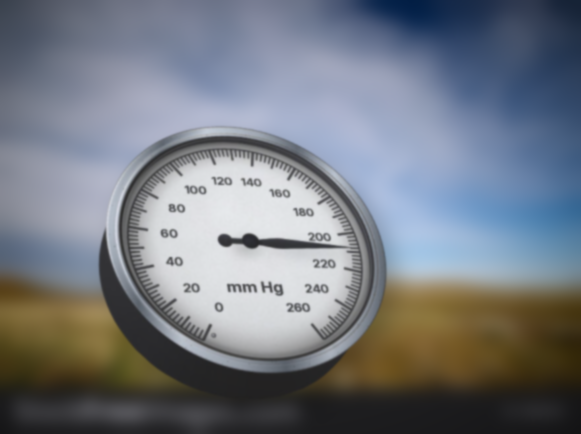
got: 210 mmHg
